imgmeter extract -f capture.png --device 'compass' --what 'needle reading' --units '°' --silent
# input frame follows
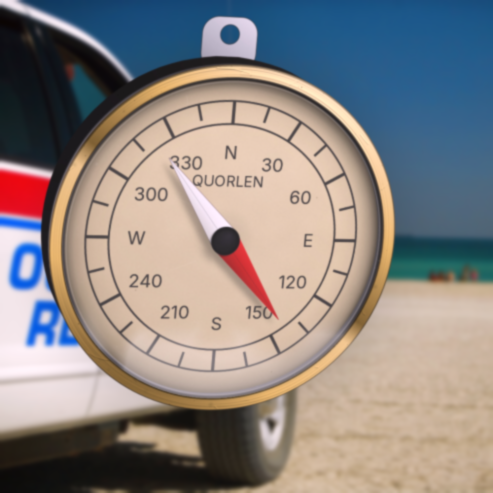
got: 142.5 °
